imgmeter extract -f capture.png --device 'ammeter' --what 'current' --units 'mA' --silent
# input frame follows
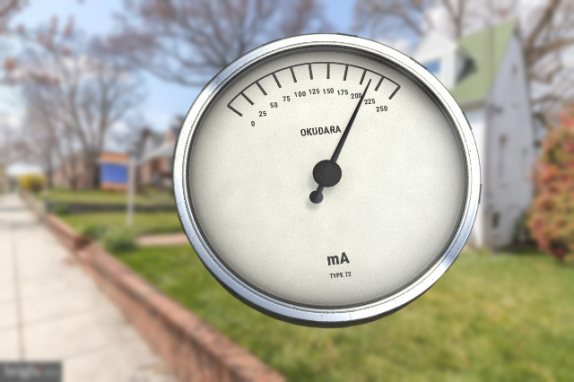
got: 212.5 mA
